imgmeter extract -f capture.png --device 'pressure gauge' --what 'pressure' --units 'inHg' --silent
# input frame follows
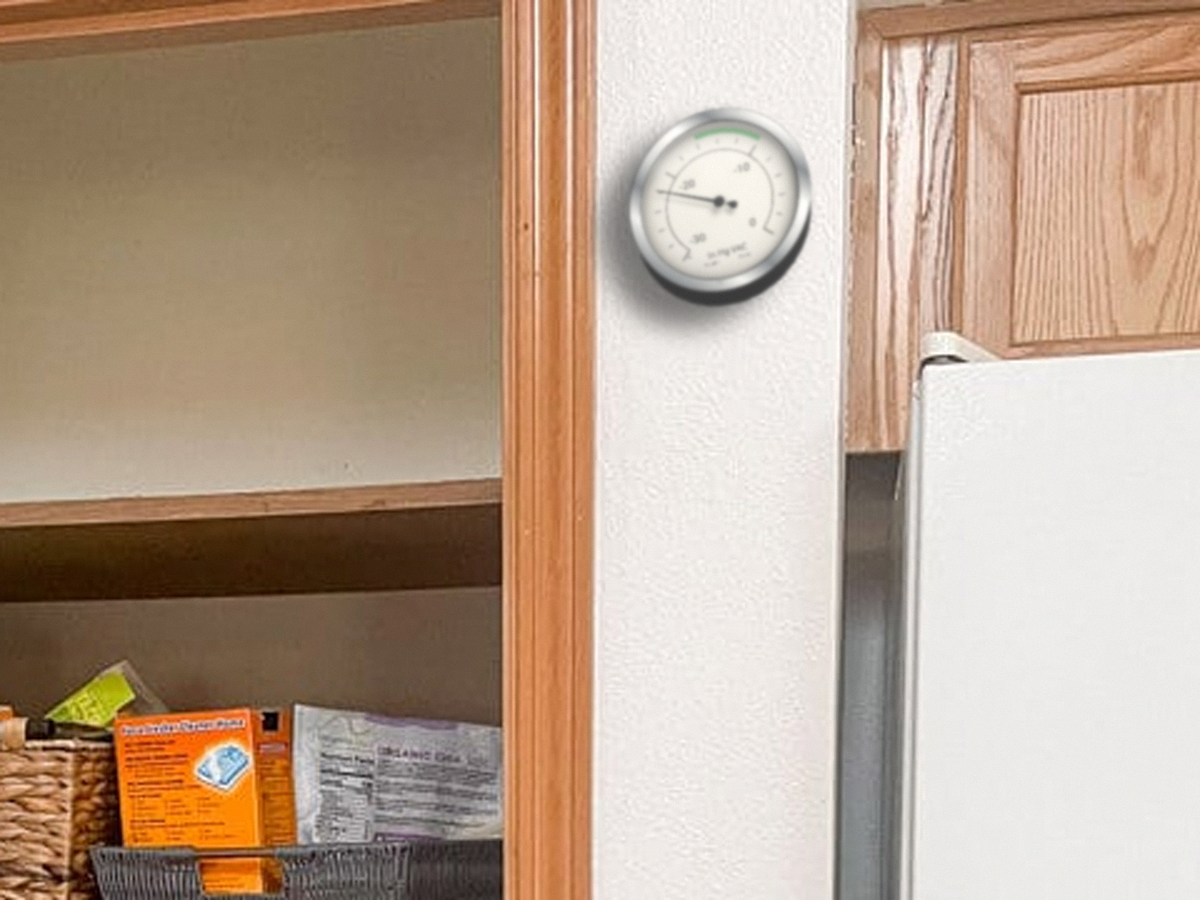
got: -22 inHg
